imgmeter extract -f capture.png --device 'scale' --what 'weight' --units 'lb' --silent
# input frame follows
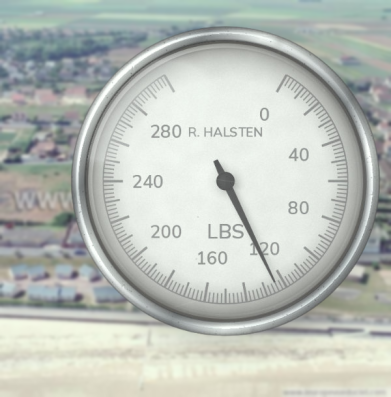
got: 124 lb
